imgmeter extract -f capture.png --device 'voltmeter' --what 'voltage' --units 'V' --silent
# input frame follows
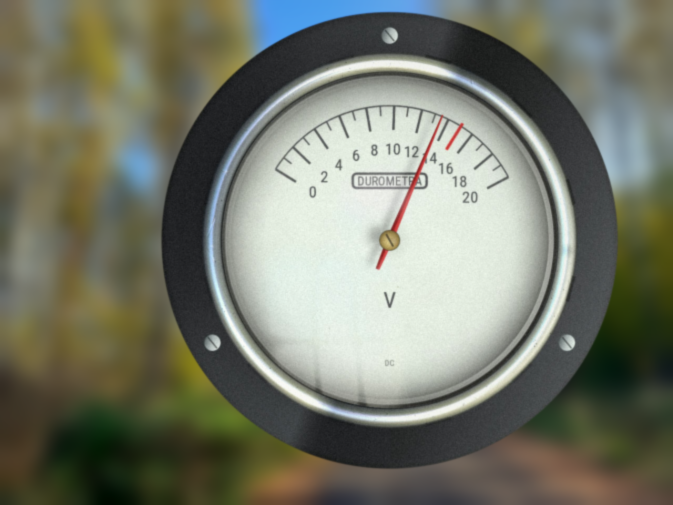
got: 13.5 V
